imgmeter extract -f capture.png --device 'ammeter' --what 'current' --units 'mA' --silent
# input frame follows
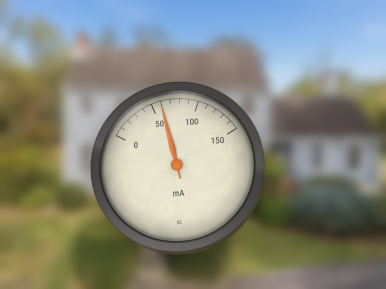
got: 60 mA
